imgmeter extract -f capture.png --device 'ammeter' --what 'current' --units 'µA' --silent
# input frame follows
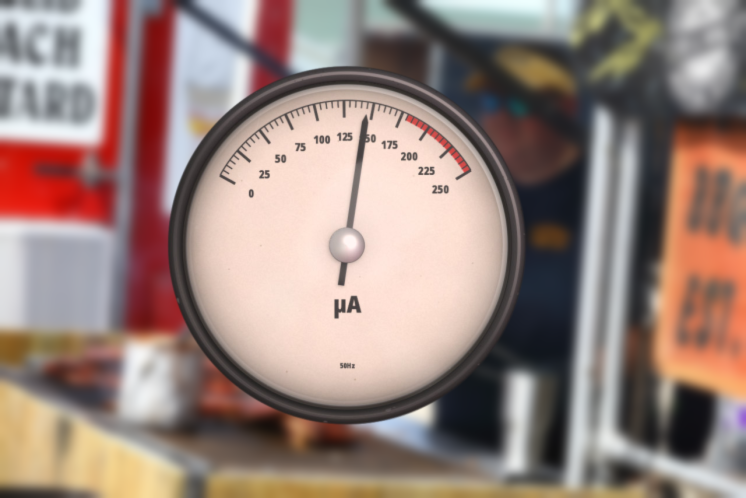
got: 145 µA
